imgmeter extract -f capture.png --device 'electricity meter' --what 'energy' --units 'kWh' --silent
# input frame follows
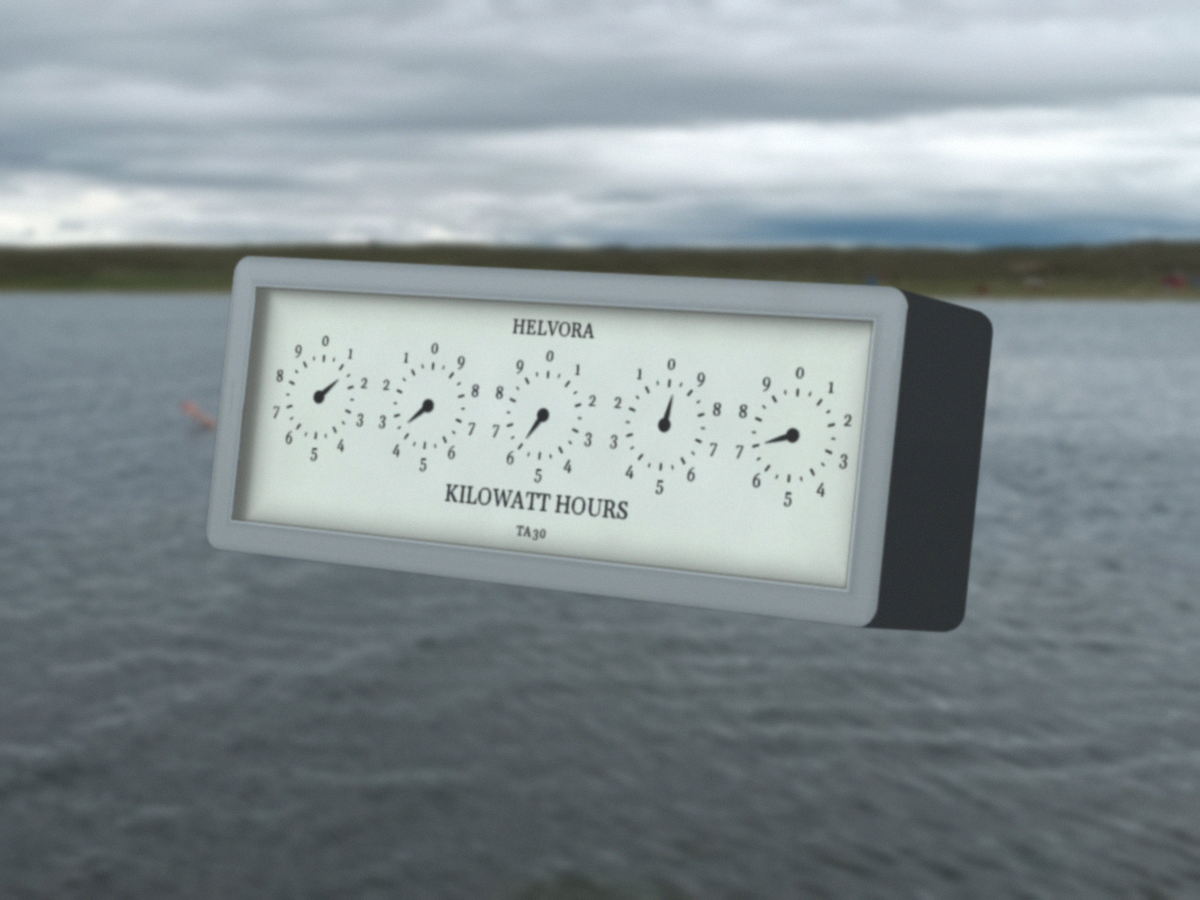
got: 13597 kWh
